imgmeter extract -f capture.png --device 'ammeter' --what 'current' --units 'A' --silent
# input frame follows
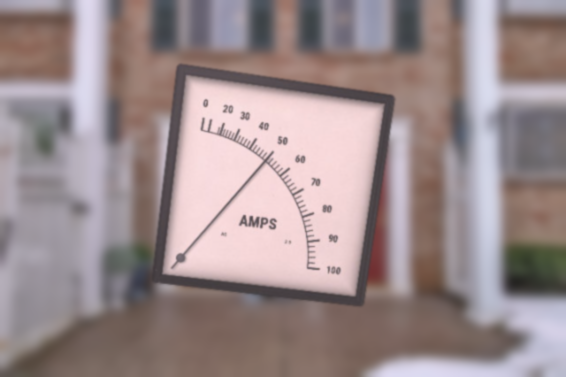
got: 50 A
